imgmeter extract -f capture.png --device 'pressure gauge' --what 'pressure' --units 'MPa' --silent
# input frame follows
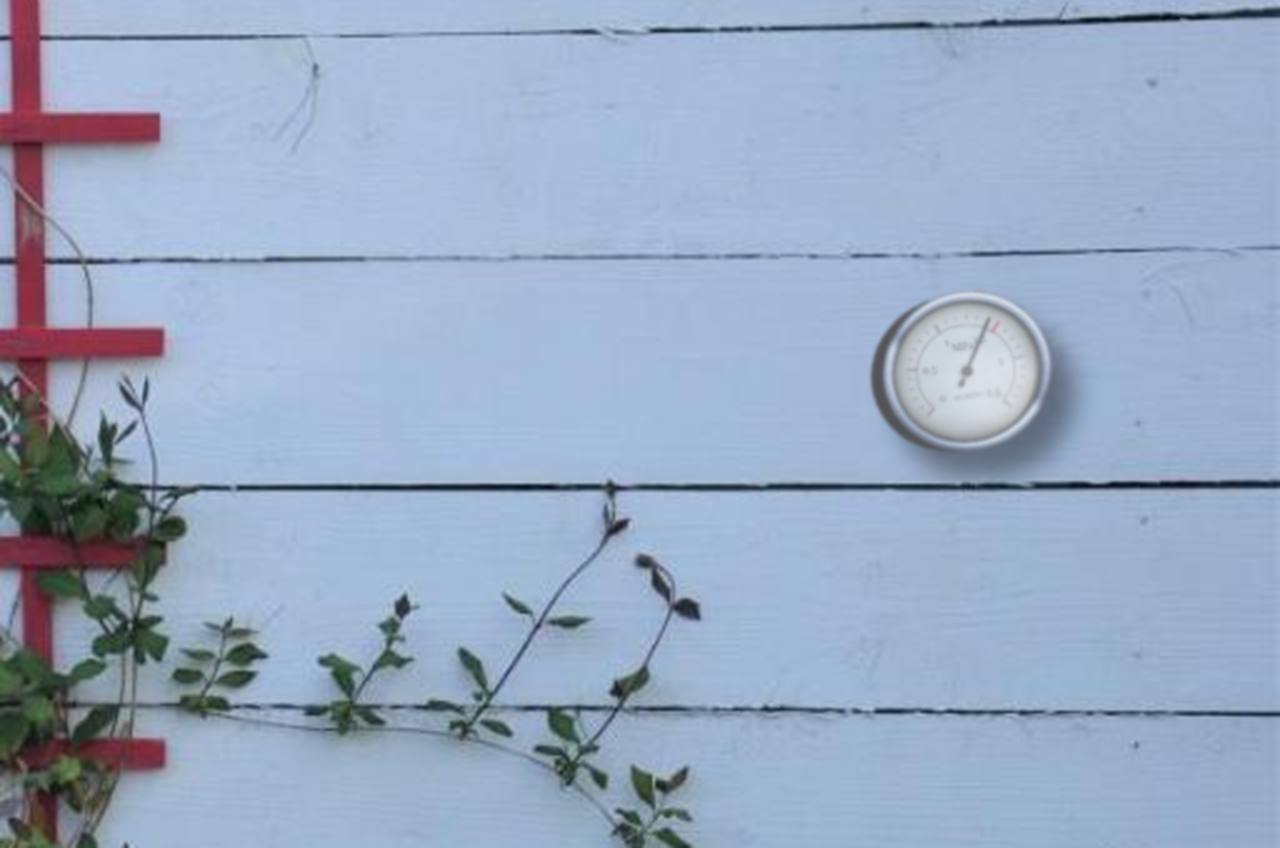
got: 1.5 MPa
